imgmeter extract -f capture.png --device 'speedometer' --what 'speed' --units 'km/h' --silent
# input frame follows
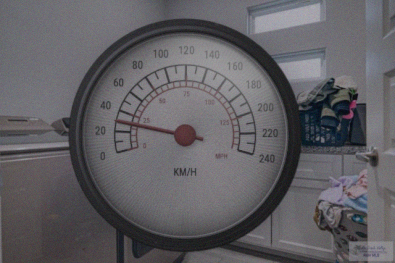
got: 30 km/h
